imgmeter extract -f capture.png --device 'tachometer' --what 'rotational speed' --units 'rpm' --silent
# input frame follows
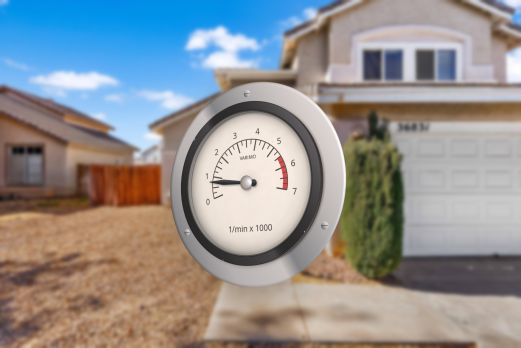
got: 750 rpm
